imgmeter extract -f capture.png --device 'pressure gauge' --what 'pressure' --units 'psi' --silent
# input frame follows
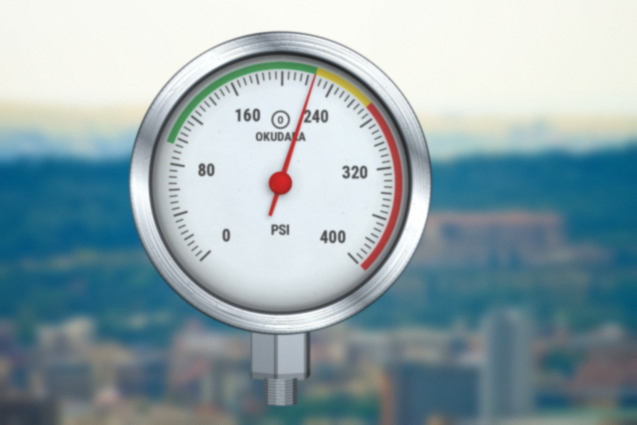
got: 225 psi
